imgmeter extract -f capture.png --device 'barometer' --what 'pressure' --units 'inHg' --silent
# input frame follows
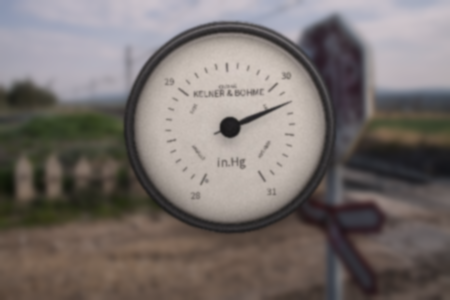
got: 30.2 inHg
